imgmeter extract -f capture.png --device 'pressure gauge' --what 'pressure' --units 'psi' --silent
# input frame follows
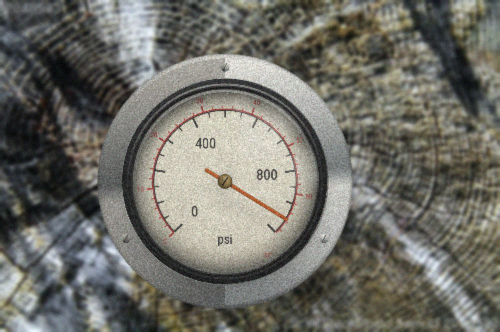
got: 950 psi
